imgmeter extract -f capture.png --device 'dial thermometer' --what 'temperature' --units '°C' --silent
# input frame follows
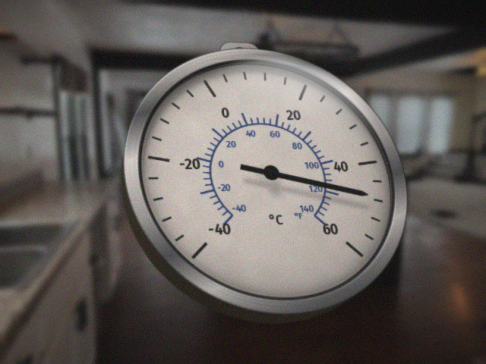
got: 48 °C
